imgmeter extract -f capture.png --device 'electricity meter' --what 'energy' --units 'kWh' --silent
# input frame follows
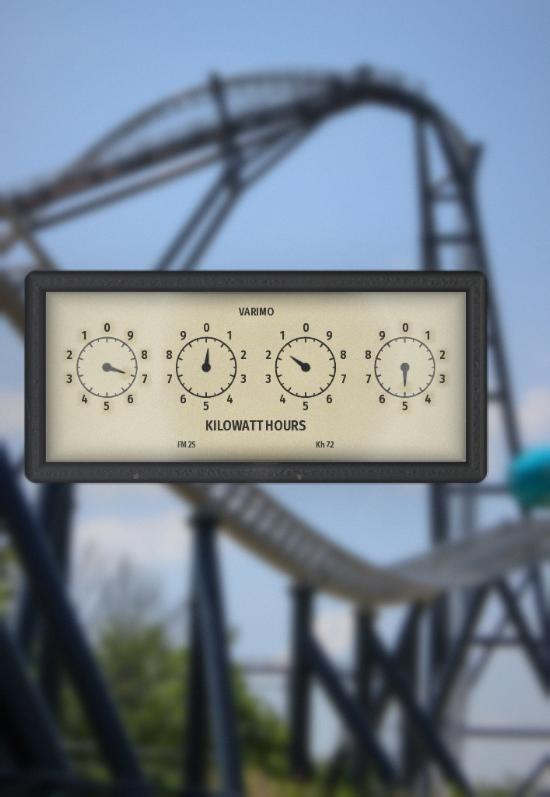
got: 7015 kWh
